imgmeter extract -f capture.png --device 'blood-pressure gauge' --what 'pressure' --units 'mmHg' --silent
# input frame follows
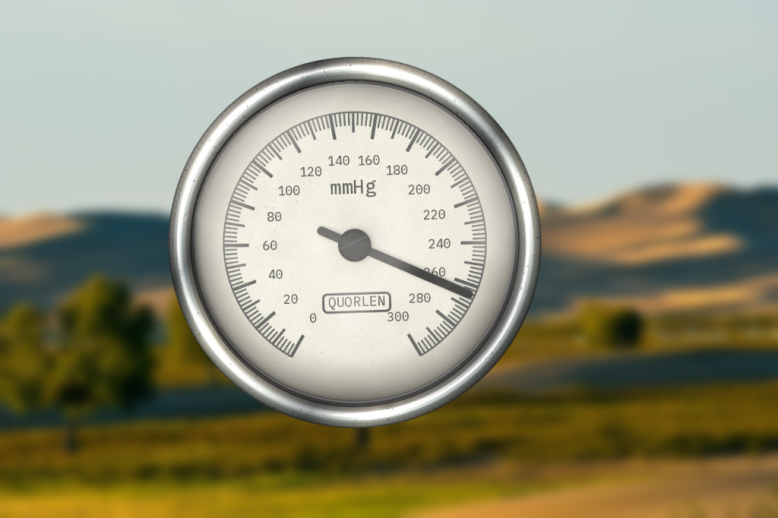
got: 264 mmHg
